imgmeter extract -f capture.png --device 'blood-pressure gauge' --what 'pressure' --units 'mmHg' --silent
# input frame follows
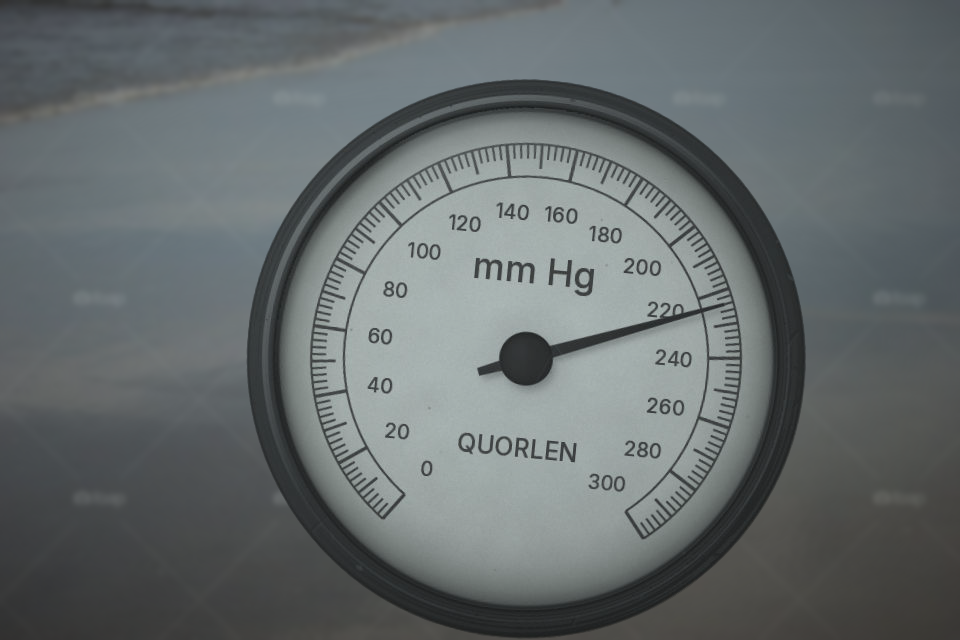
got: 224 mmHg
